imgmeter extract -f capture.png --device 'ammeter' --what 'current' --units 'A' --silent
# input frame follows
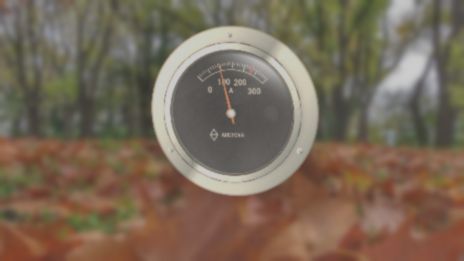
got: 100 A
